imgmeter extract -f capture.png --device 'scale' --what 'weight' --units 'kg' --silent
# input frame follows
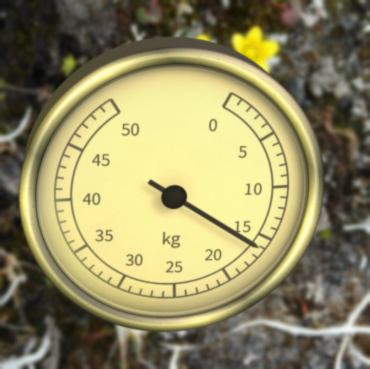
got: 16 kg
